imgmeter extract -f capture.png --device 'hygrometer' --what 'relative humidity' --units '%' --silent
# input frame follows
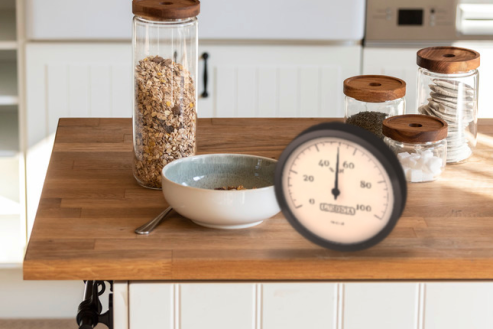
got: 52 %
